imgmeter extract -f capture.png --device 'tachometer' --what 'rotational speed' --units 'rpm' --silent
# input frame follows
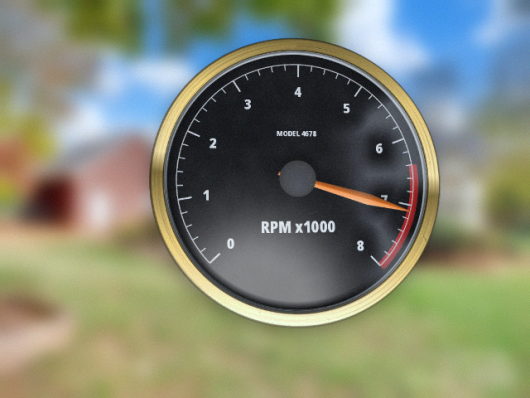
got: 7100 rpm
